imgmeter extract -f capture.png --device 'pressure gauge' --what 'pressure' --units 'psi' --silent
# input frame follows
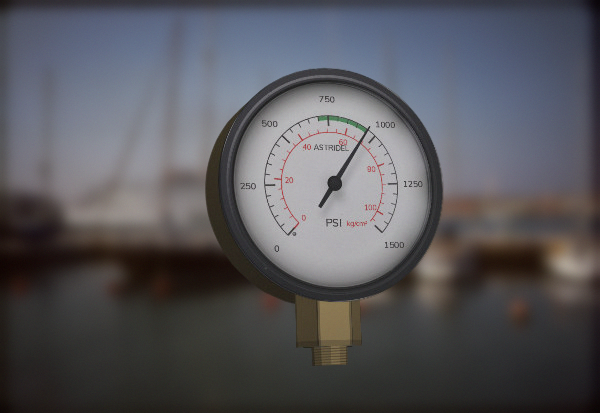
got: 950 psi
